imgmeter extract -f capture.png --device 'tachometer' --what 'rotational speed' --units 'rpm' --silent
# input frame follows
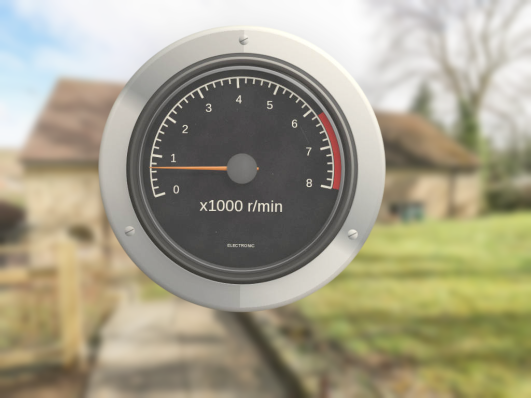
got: 700 rpm
